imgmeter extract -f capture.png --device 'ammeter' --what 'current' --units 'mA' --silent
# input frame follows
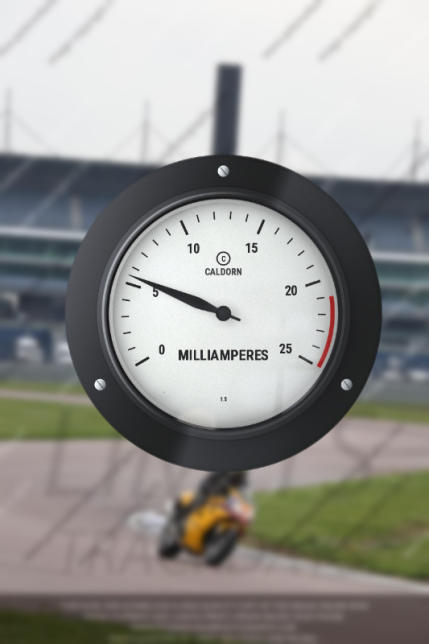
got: 5.5 mA
